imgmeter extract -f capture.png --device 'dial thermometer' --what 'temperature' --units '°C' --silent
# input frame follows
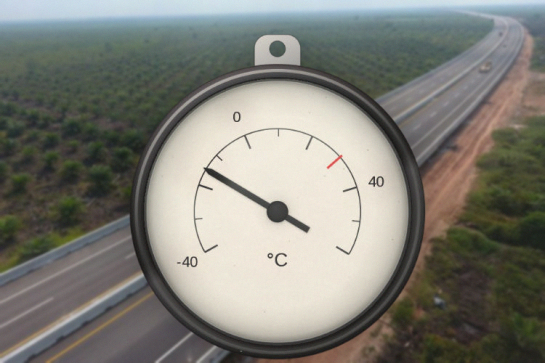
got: -15 °C
